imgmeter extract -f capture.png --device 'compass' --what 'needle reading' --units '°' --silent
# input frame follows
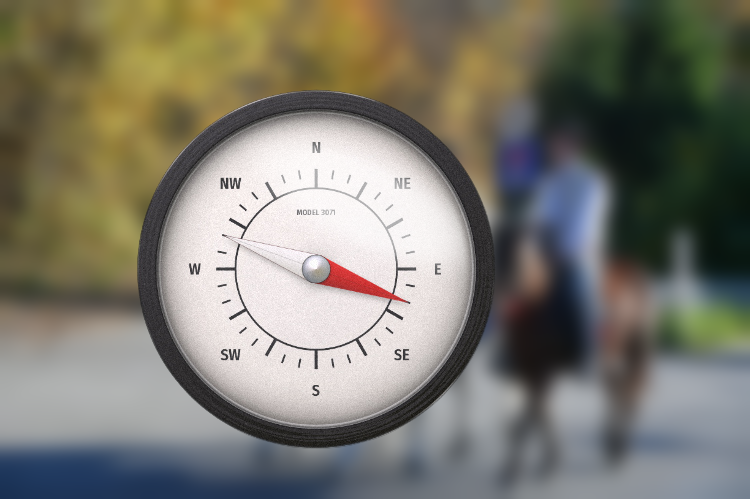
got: 110 °
